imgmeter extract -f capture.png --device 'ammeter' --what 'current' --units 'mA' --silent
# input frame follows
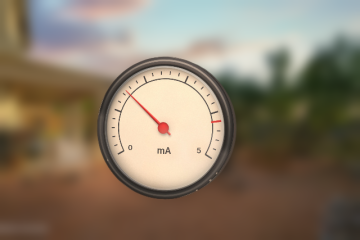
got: 1.5 mA
